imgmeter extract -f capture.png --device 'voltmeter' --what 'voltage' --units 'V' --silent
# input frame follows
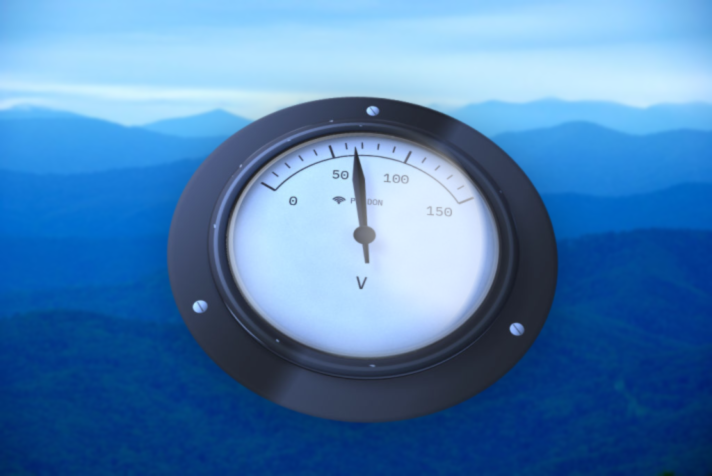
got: 65 V
